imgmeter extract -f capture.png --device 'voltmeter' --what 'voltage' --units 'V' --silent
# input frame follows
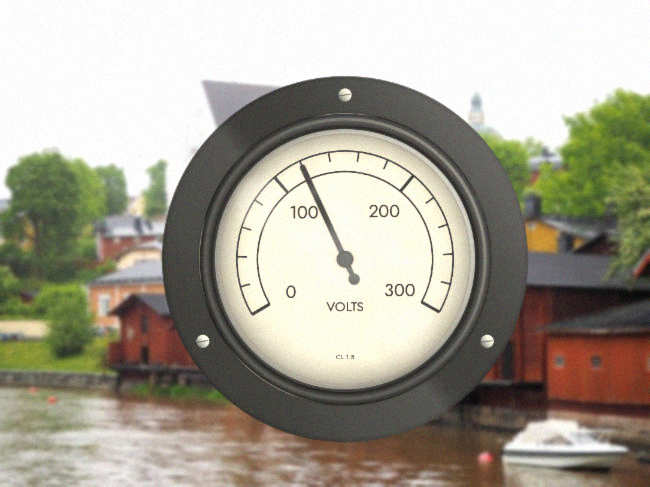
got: 120 V
